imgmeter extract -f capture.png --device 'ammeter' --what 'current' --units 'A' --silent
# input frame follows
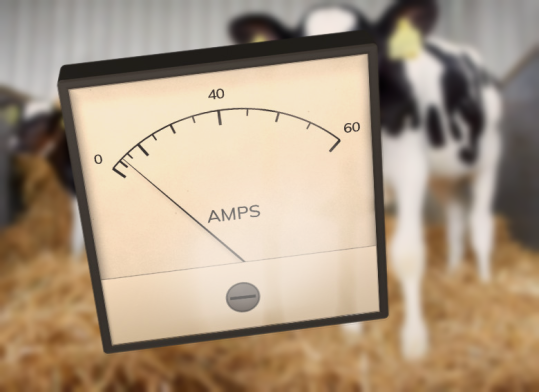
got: 12.5 A
